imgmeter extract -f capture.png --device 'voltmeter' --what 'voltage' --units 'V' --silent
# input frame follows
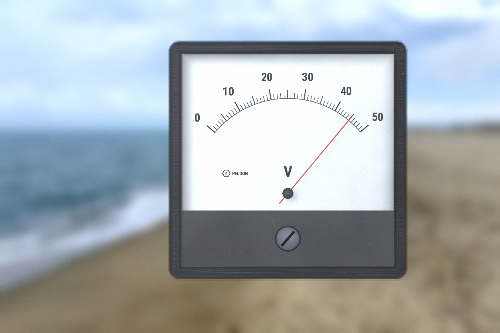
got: 45 V
